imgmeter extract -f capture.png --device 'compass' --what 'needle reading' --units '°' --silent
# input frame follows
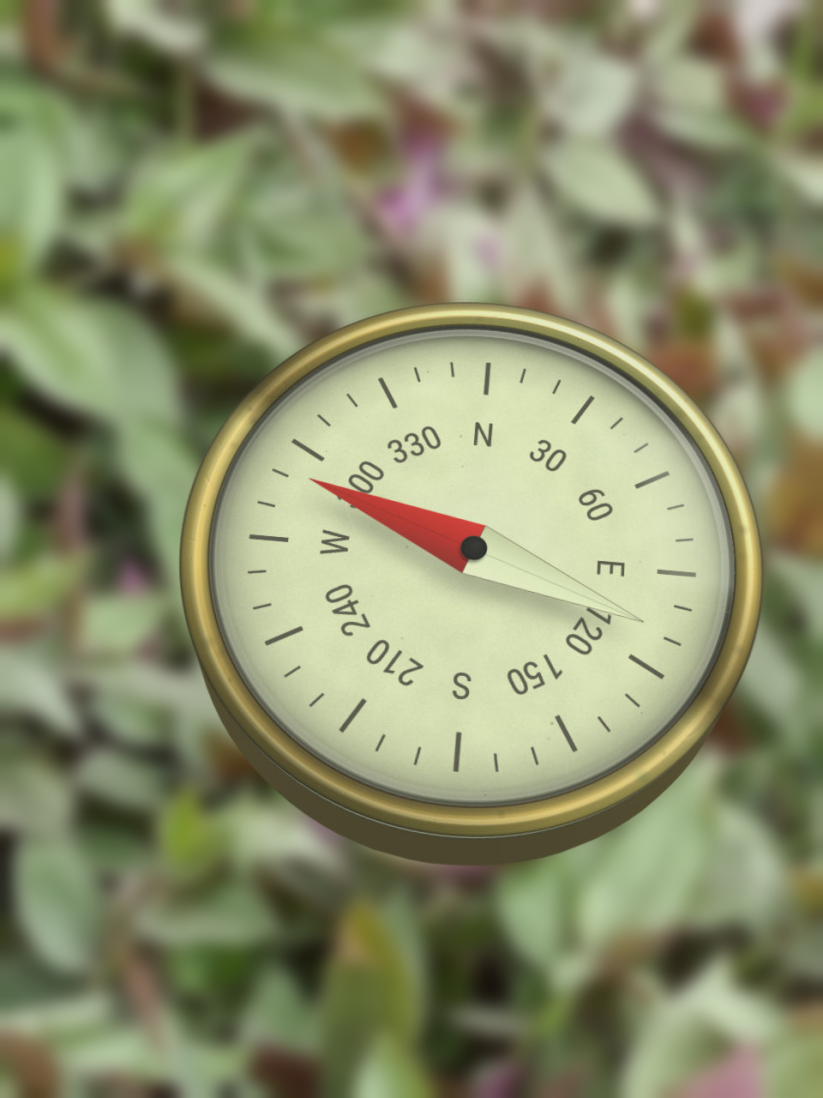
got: 290 °
